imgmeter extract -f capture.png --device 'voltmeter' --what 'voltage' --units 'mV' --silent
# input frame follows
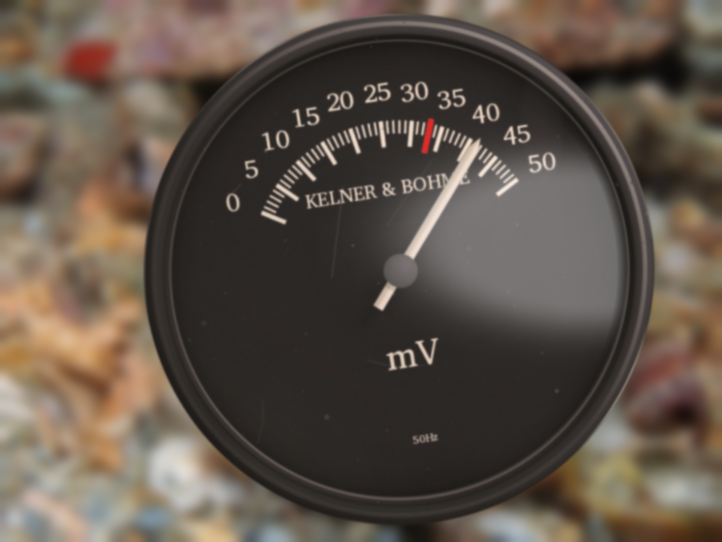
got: 41 mV
